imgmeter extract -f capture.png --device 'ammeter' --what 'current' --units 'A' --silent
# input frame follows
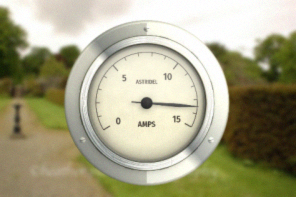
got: 13.5 A
